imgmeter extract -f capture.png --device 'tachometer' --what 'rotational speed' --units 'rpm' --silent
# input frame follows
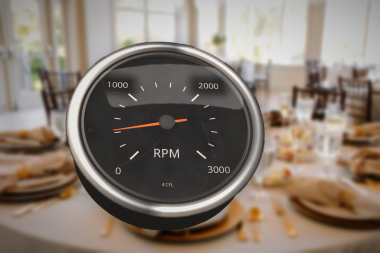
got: 400 rpm
